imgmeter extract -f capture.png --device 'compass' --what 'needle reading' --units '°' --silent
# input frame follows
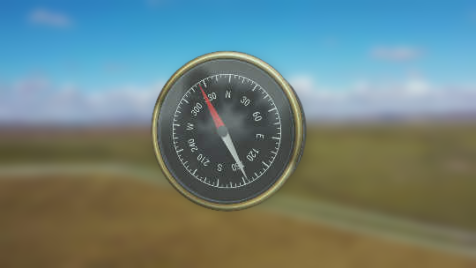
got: 325 °
